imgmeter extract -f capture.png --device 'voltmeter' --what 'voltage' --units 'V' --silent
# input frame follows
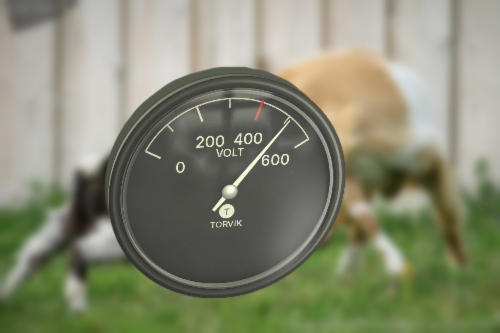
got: 500 V
